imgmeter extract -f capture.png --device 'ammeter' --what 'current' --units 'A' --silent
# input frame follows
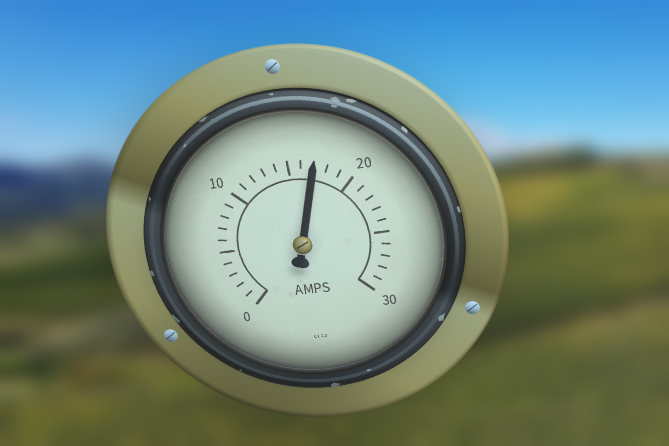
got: 17 A
